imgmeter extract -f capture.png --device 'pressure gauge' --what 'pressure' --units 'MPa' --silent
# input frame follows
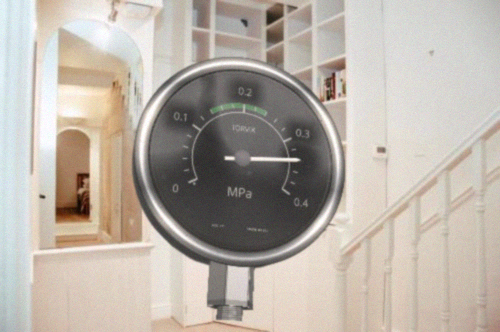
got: 0.34 MPa
